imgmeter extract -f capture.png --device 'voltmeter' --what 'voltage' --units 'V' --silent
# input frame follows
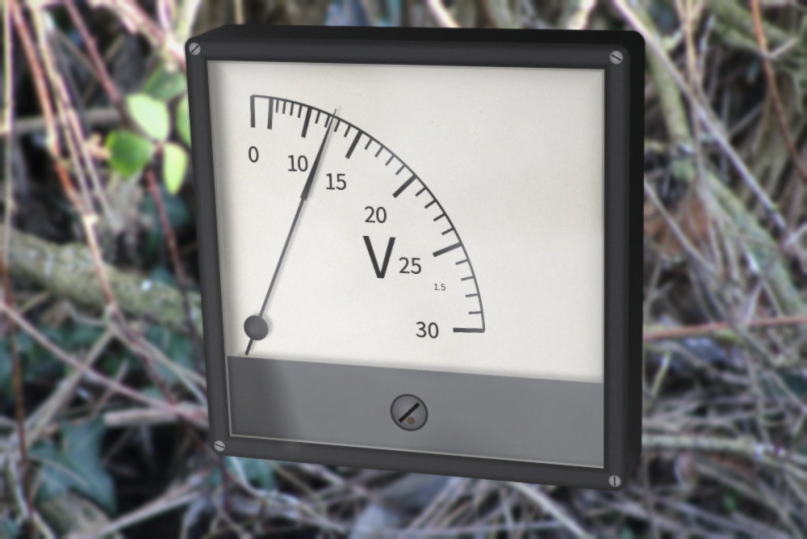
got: 12.5 V
